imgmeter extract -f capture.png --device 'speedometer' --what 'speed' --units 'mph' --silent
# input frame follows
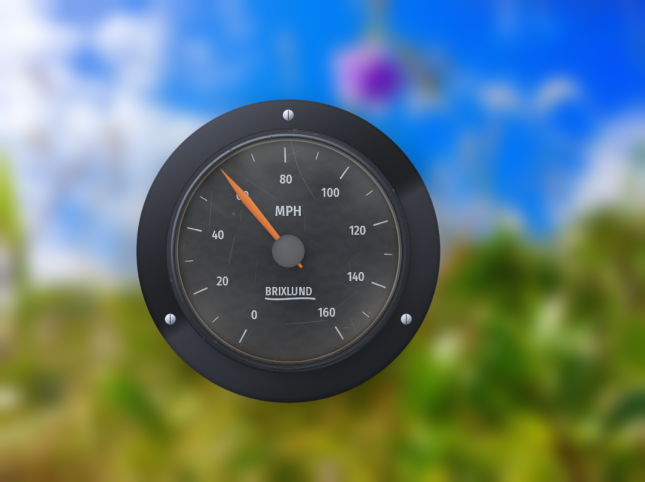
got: 60 mph
